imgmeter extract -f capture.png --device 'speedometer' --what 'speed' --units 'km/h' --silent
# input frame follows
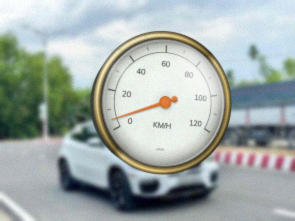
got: 5 km/h
